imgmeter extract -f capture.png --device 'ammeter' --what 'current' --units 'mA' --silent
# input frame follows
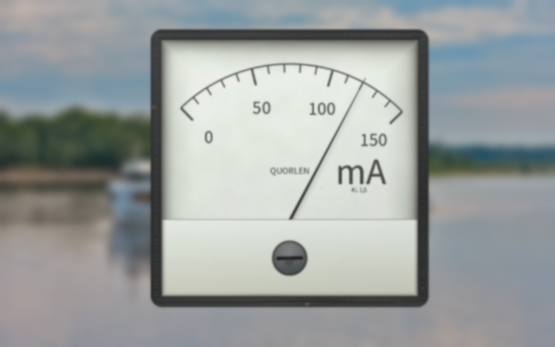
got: 120 mA
